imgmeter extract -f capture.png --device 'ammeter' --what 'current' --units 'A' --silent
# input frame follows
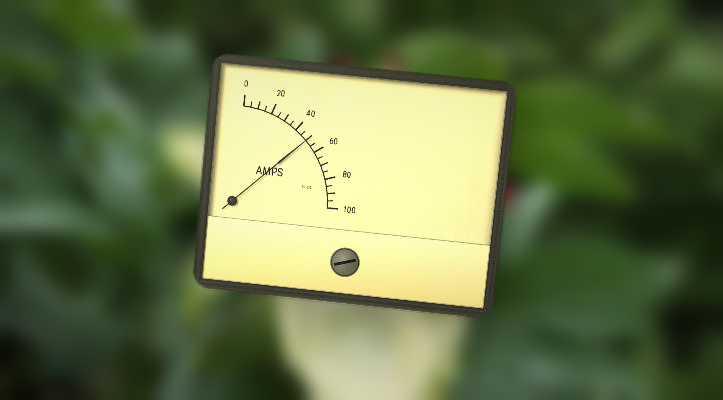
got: 50 A
